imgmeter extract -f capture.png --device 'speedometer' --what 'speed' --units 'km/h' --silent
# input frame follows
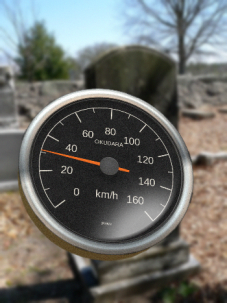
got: 30 km/h
